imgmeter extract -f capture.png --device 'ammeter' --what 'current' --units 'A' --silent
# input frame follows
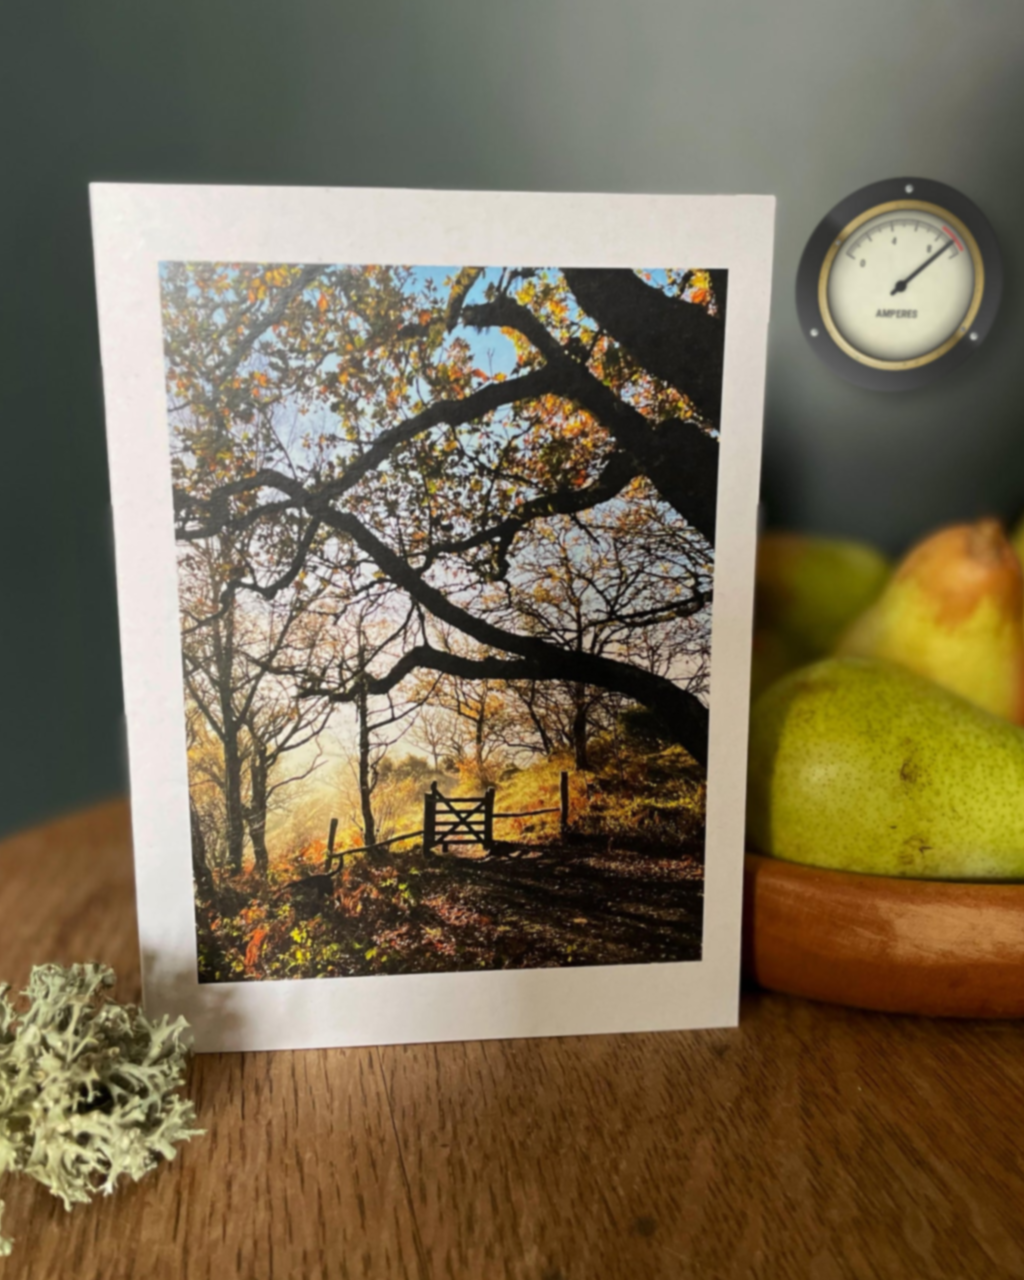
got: 9 A
